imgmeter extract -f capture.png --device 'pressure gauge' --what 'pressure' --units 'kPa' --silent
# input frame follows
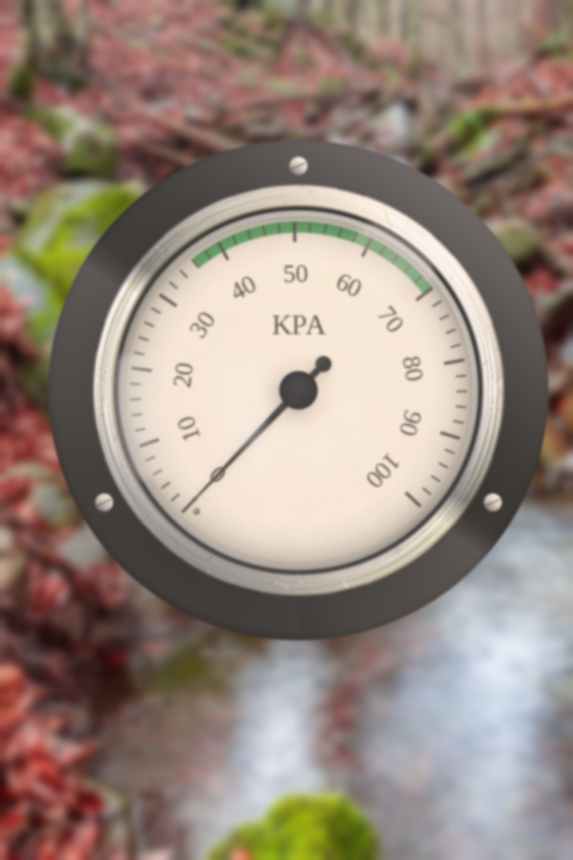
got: 0 kPa
